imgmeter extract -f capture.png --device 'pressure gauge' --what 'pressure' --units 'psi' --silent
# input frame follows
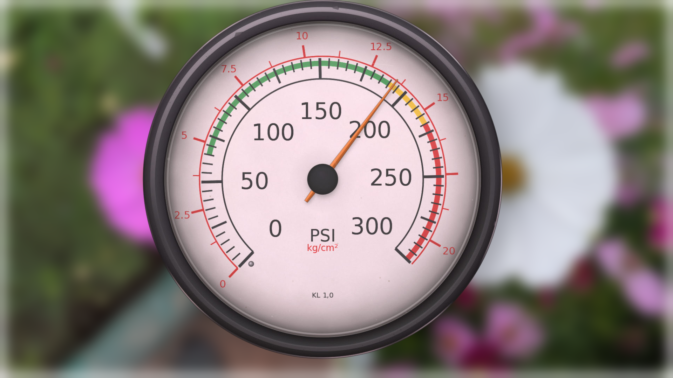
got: 192.5 psi
